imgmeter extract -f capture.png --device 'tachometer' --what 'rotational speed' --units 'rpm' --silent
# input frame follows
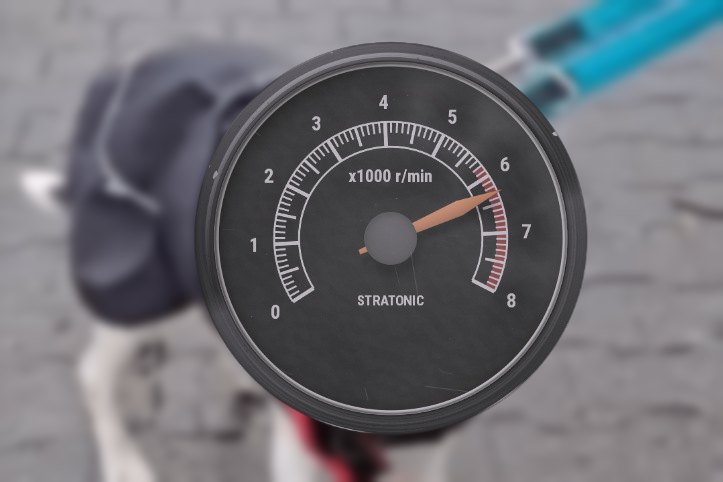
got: 6300 rpm
